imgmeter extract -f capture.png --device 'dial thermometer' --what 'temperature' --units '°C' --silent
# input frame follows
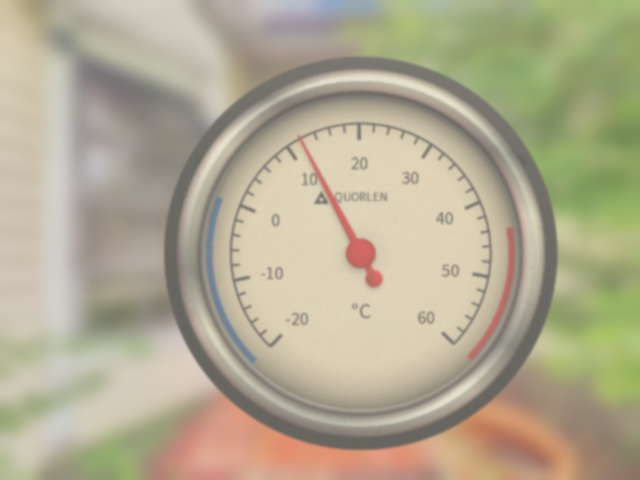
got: 12 °C
